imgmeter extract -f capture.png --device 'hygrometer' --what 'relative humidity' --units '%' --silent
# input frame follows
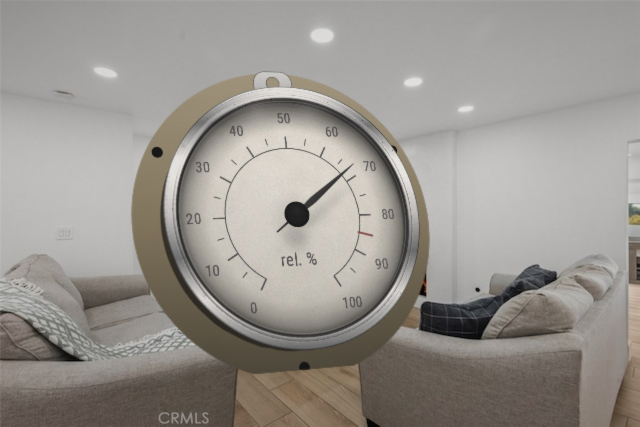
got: 67.5 %
